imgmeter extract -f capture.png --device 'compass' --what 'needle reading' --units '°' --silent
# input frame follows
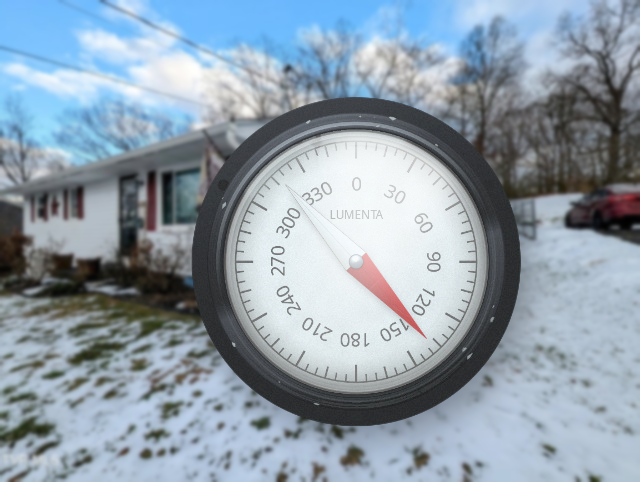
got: 137.5 °
